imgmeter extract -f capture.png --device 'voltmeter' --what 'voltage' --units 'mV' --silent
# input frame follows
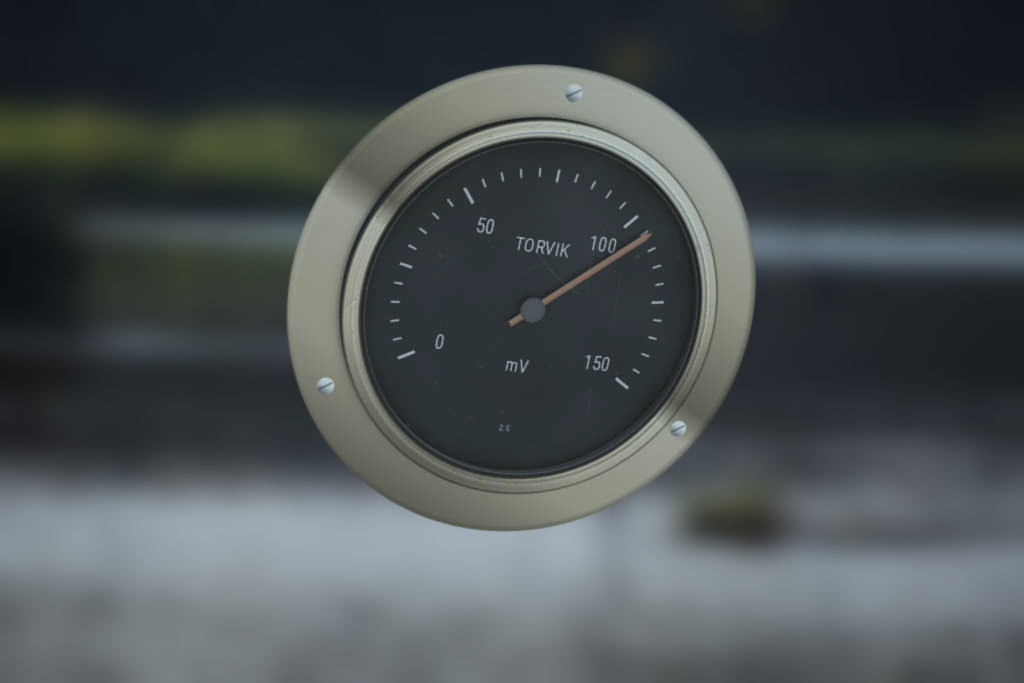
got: 105 mV
